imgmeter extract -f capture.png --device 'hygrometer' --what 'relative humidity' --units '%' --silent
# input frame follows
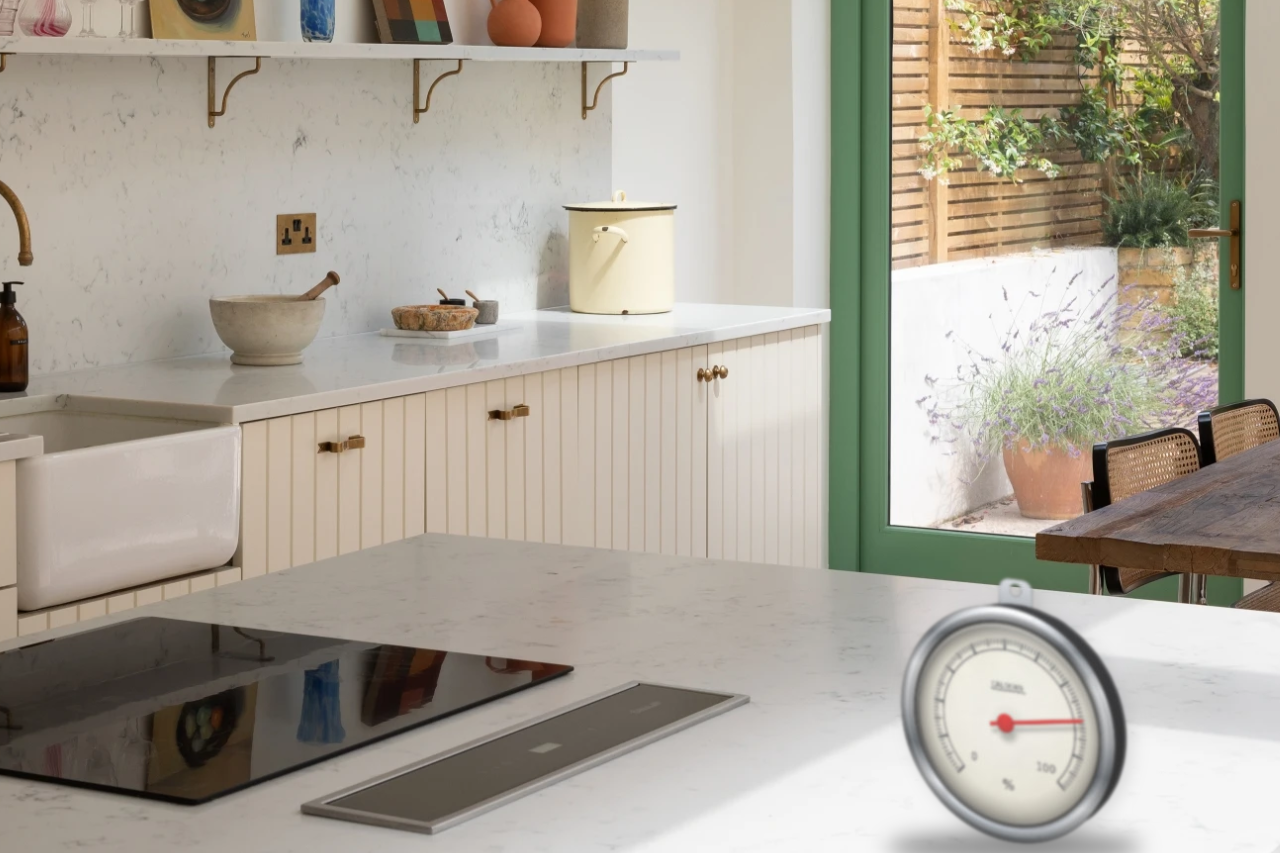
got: 80 %
